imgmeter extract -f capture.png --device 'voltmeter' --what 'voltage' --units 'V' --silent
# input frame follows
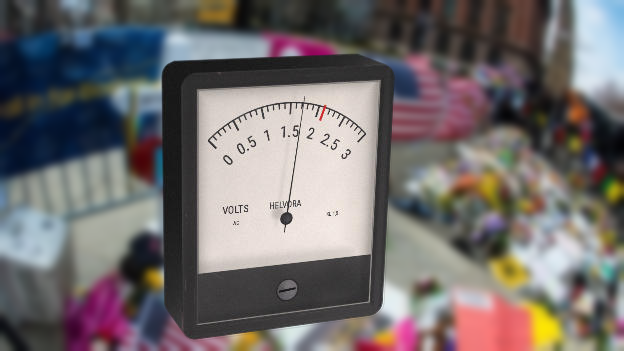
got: 1.7 V
